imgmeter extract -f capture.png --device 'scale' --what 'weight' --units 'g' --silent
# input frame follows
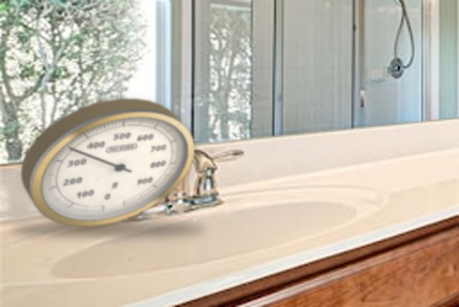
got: 350 g
